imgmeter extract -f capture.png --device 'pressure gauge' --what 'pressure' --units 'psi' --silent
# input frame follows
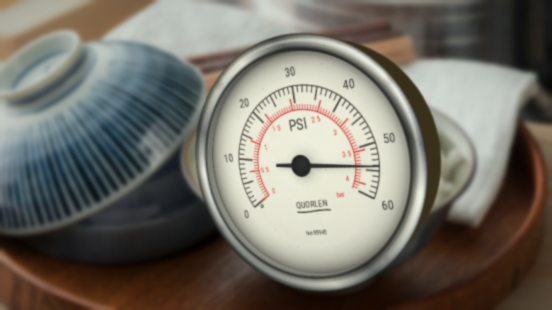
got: 54 psi
